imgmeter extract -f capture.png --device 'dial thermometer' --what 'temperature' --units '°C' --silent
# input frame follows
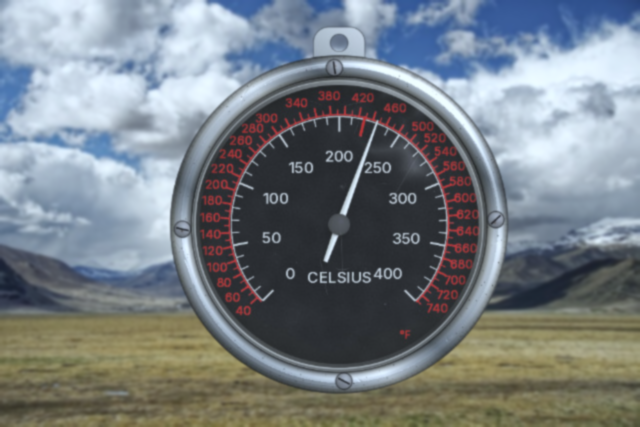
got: 230 °C
